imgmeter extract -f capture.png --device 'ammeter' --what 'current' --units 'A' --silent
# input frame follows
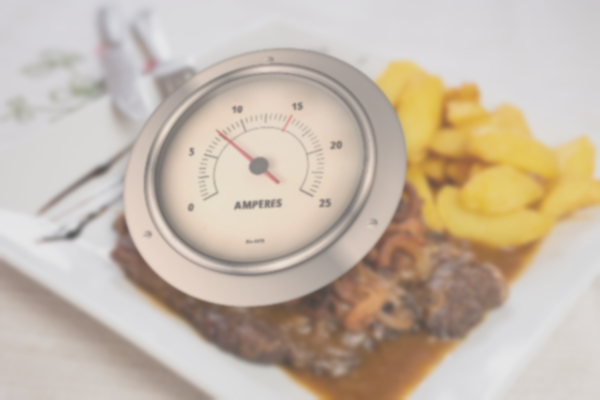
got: 7.5 A
